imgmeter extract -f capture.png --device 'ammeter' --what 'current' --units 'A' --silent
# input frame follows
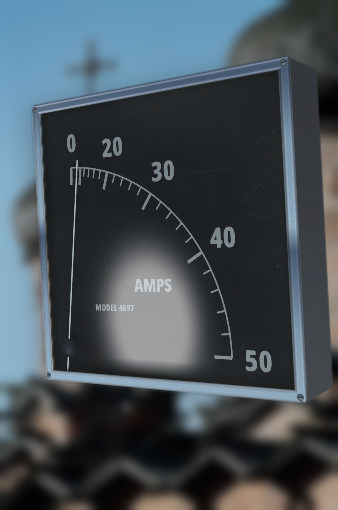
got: 10 A
